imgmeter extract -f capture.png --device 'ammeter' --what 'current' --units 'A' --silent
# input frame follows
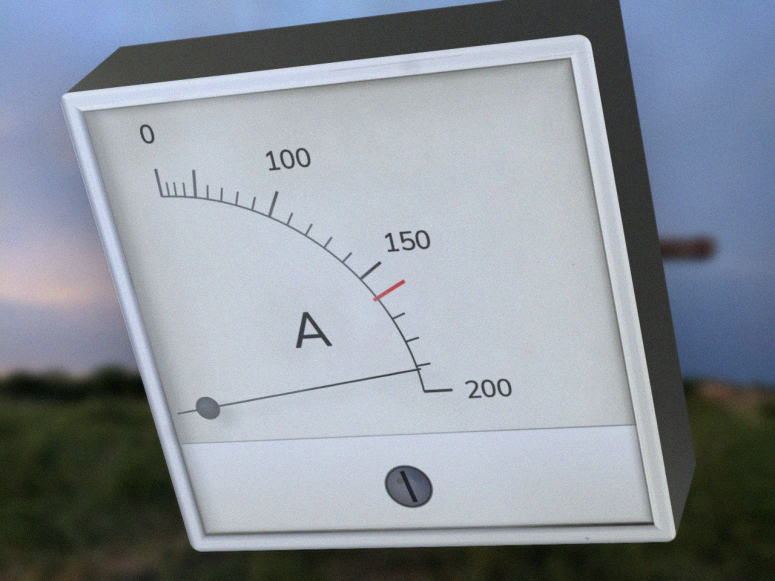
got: 190 A
